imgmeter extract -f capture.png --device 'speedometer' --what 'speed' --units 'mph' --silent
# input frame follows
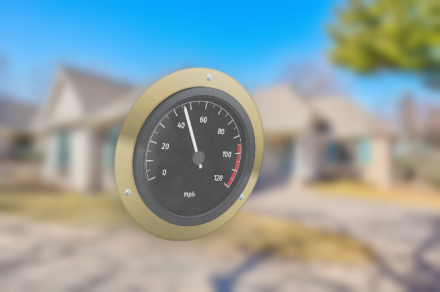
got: 45 mph
